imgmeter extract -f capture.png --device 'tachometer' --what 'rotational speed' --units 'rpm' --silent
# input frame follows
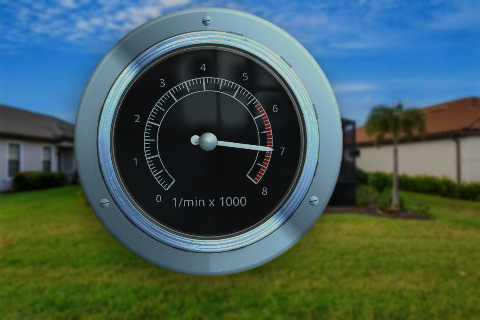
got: 7000 rpm
